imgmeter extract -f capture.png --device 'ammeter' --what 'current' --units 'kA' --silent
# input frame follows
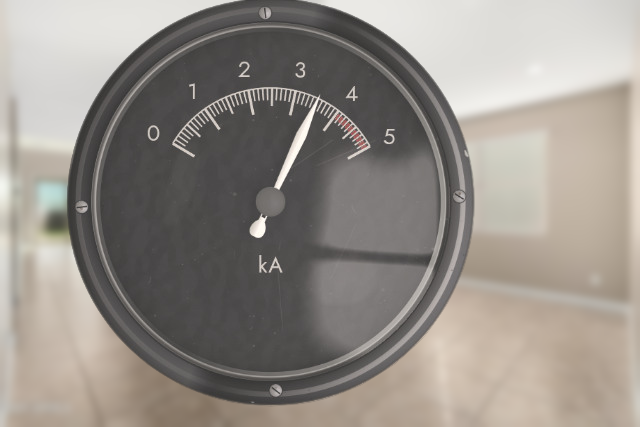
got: 3.5 kA
